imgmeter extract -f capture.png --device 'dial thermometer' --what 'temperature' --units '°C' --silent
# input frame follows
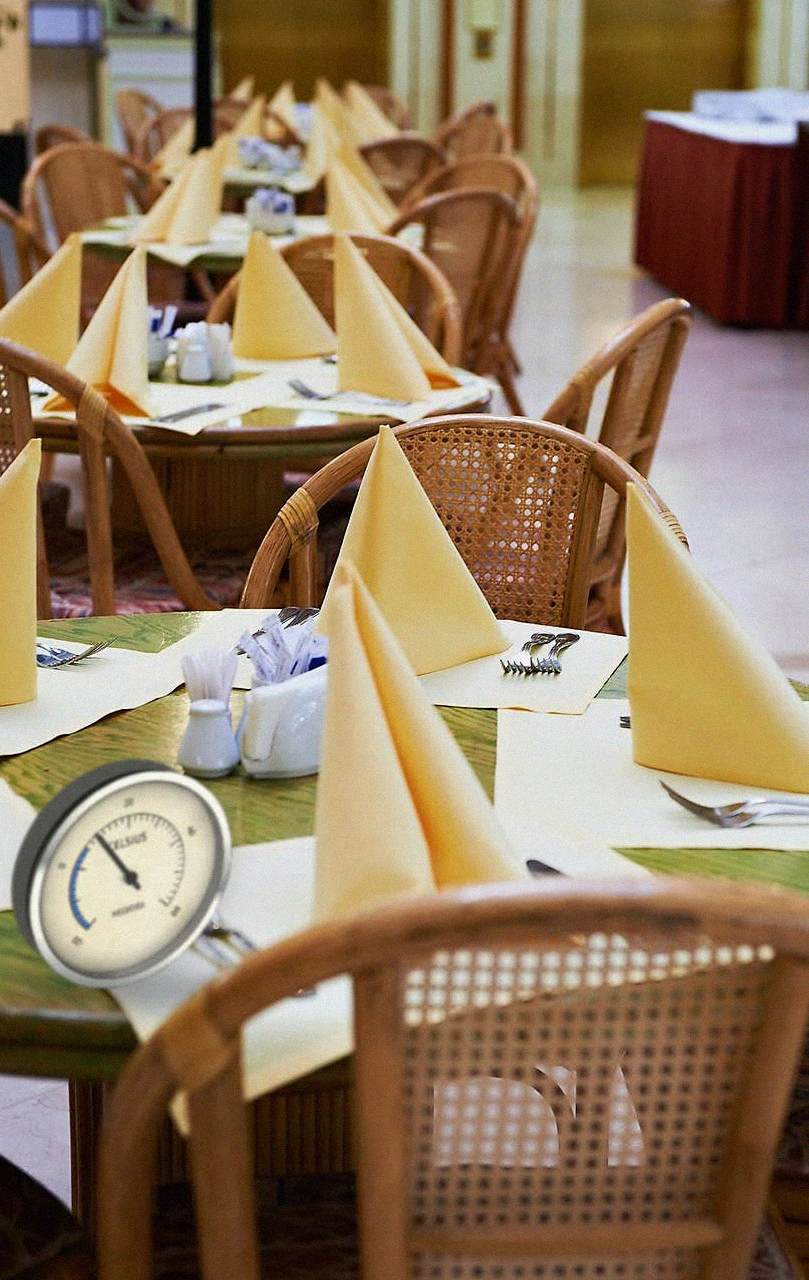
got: 10 °C
